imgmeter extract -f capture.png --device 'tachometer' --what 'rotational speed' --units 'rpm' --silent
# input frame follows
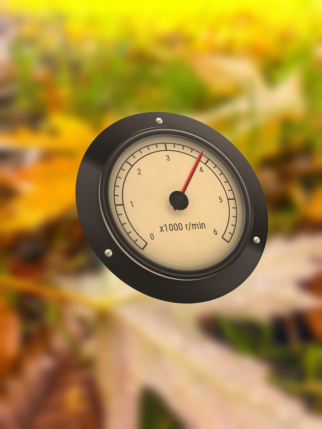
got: 3800 rpm
